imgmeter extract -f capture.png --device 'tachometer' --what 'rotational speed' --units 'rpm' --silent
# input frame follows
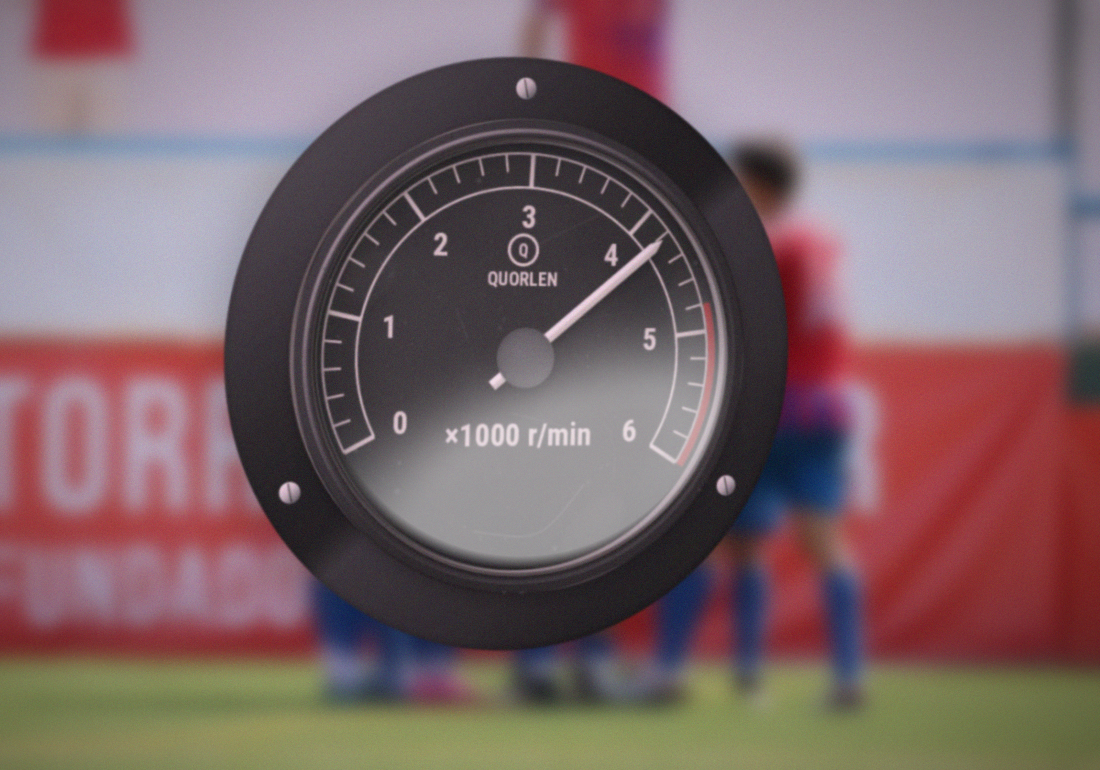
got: 4200 rpm
